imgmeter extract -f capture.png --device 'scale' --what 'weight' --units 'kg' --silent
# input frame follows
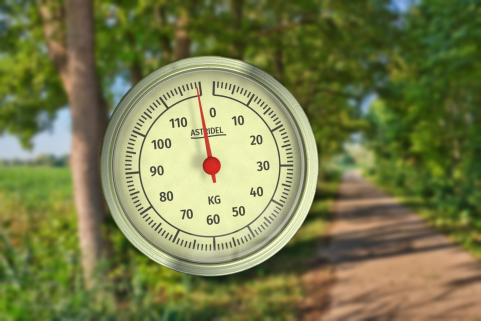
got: 119 kg
